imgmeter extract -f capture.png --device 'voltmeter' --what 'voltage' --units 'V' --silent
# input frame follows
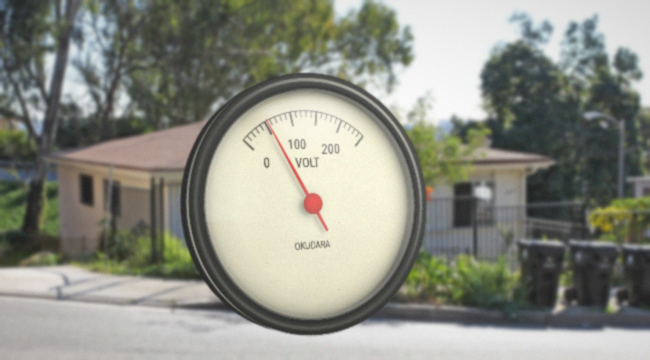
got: 50 V
